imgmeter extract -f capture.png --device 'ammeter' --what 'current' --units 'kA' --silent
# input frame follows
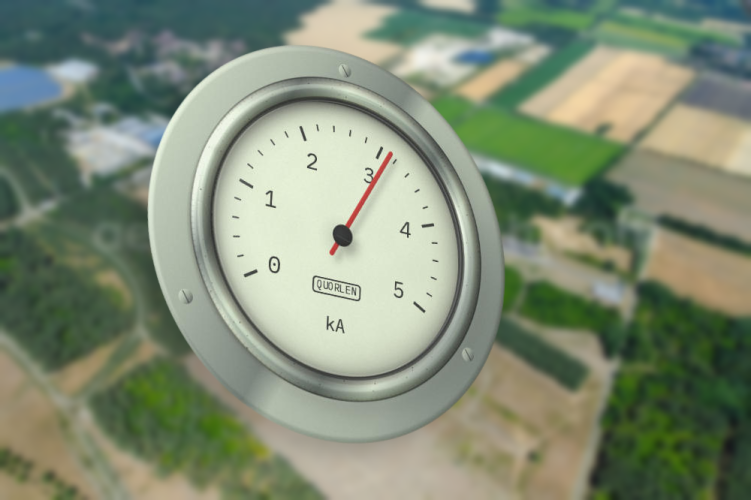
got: 3.1 kA
